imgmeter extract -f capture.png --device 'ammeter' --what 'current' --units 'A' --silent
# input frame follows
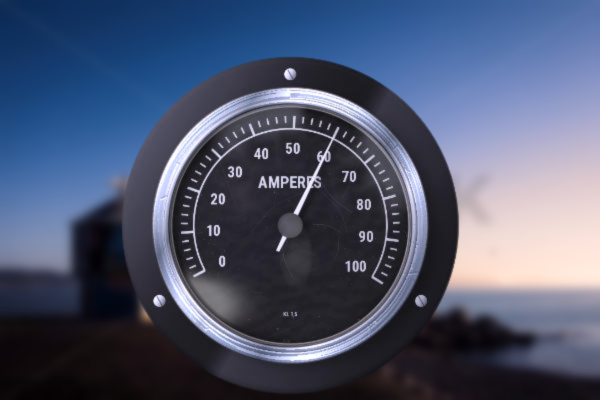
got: 60 A
